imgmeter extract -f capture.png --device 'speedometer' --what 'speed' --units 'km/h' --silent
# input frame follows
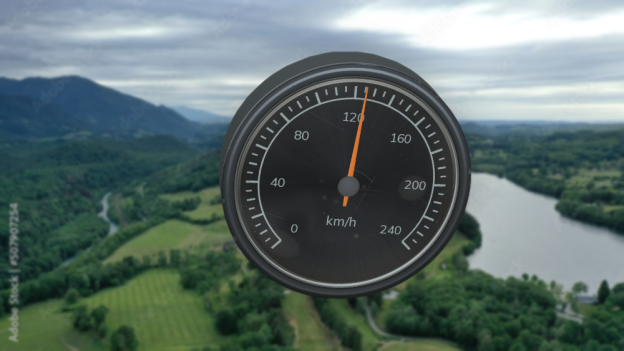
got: 125 km/h
